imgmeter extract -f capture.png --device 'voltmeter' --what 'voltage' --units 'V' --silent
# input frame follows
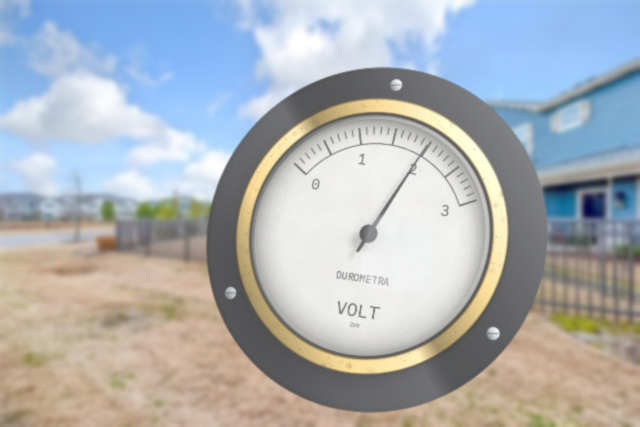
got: 2 V
